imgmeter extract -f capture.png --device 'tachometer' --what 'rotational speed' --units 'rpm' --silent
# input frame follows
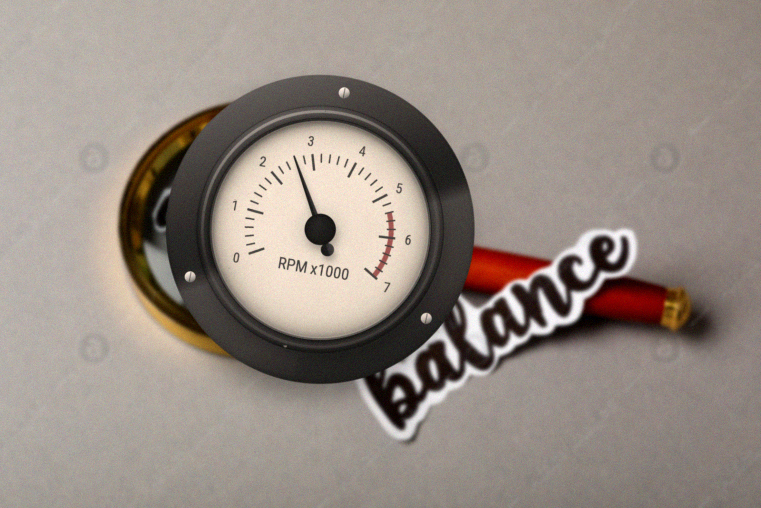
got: 2600 rpm
